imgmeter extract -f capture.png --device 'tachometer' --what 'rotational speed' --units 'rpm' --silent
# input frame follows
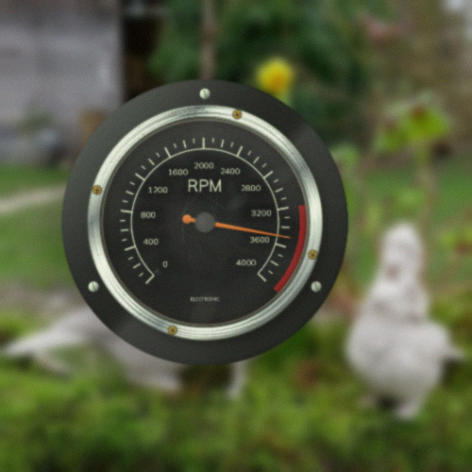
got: 3500 rpm
